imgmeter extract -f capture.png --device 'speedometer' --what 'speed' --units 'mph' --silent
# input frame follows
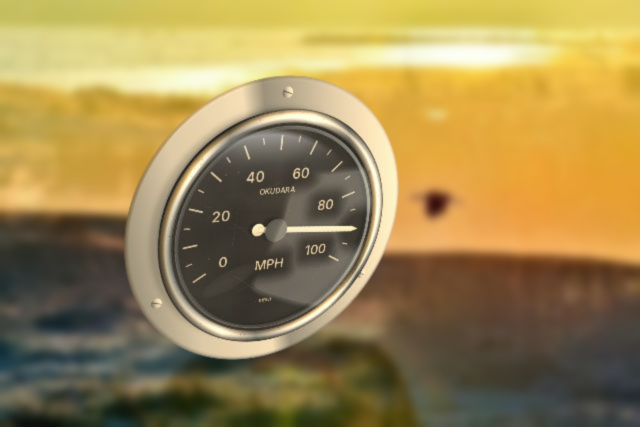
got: 90 mph
